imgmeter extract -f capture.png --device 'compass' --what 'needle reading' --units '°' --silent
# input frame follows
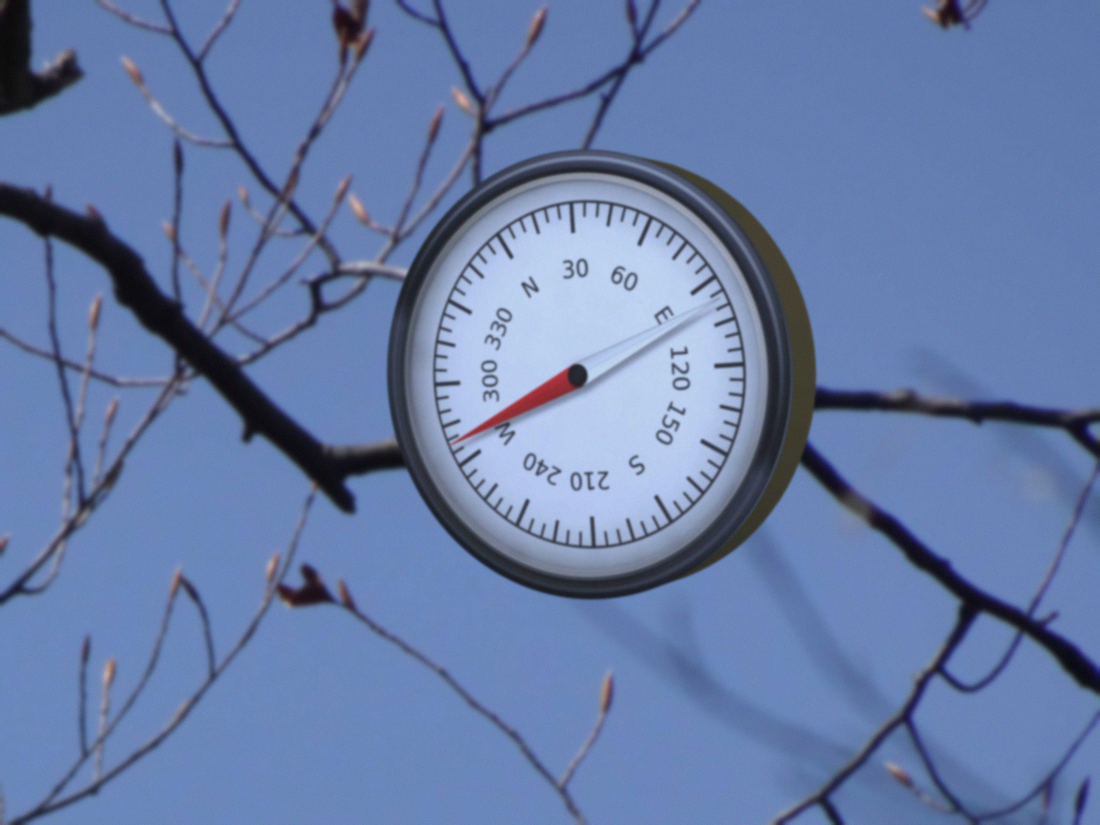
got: 277.5 °
